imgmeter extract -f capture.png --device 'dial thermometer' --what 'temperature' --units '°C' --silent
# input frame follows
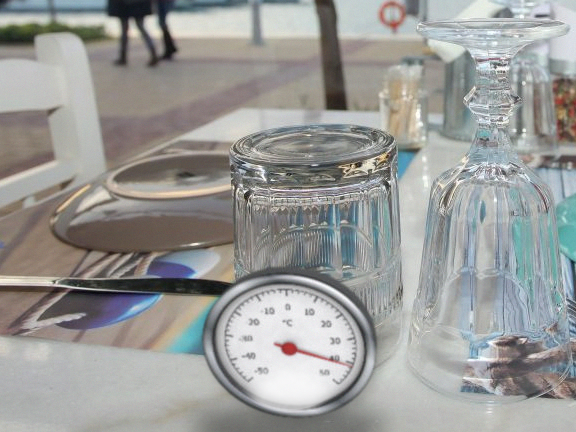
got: 40 °C
